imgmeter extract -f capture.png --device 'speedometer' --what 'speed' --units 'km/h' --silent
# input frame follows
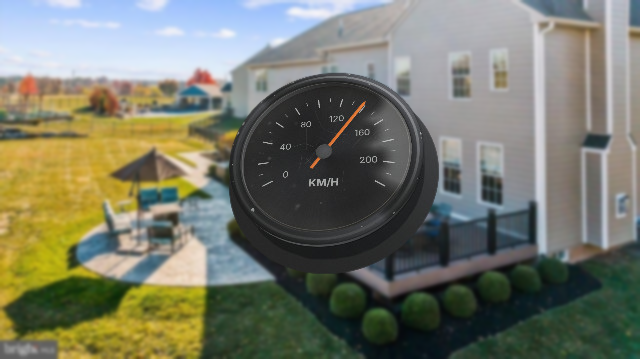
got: 140 km/h
